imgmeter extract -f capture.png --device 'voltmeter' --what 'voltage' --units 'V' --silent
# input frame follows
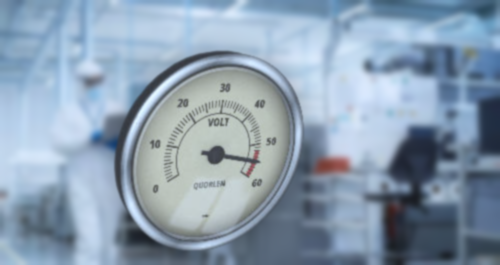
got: 55 V
